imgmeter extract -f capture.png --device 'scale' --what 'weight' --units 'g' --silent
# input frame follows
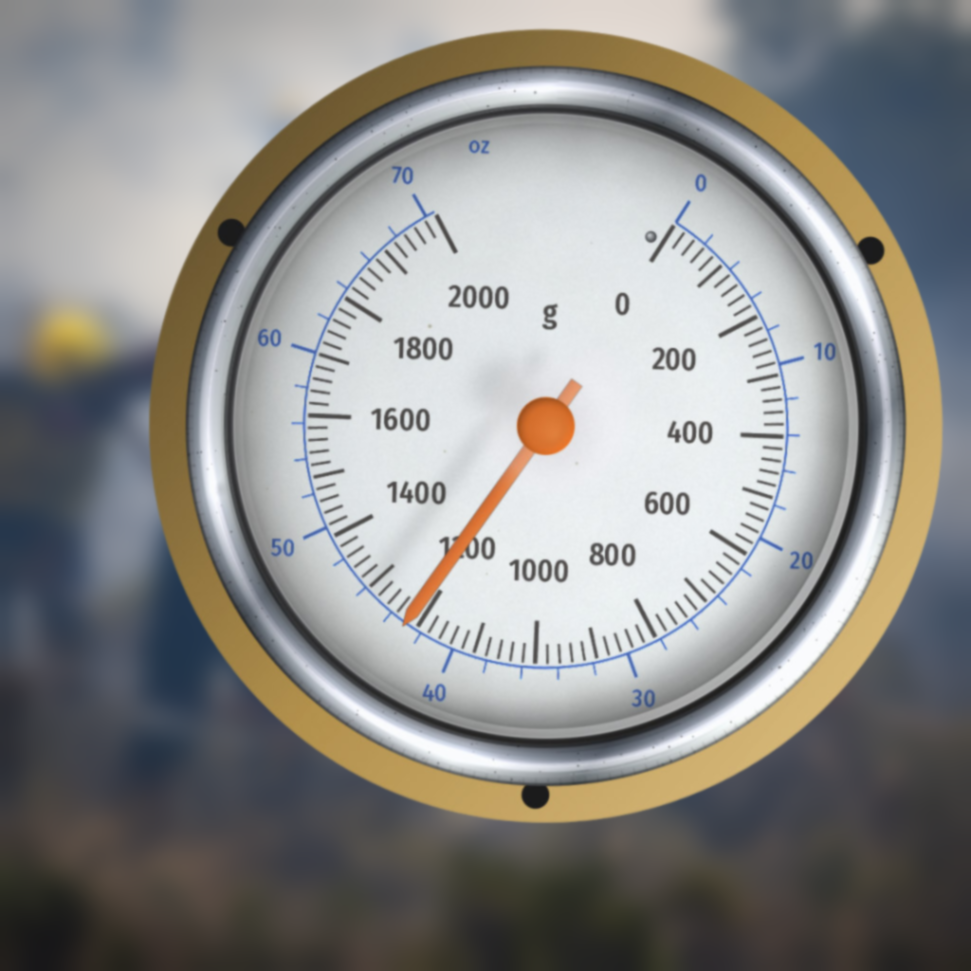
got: 1220 g
